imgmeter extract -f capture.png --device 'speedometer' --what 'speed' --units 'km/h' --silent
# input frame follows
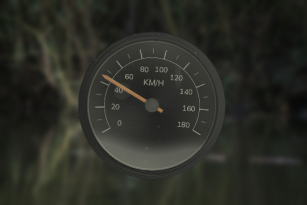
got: 45 km/h
